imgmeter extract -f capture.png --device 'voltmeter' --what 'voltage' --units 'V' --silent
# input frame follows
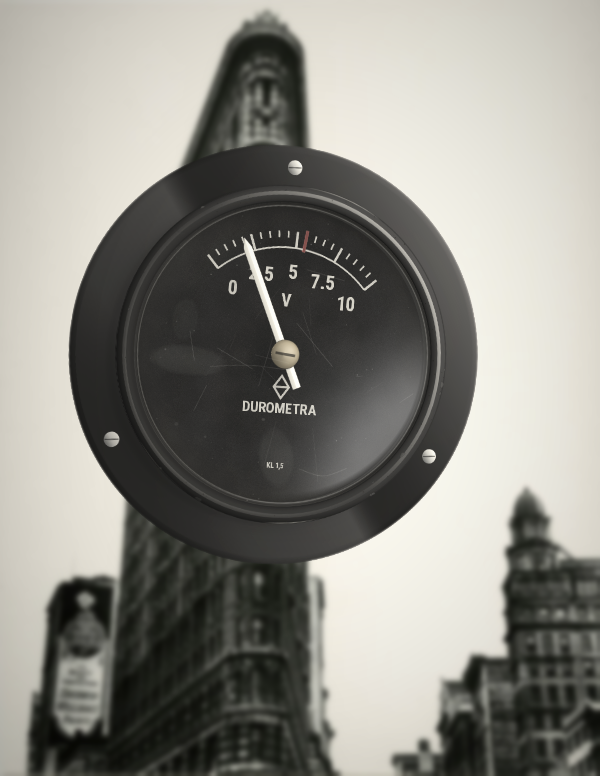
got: 2 V
